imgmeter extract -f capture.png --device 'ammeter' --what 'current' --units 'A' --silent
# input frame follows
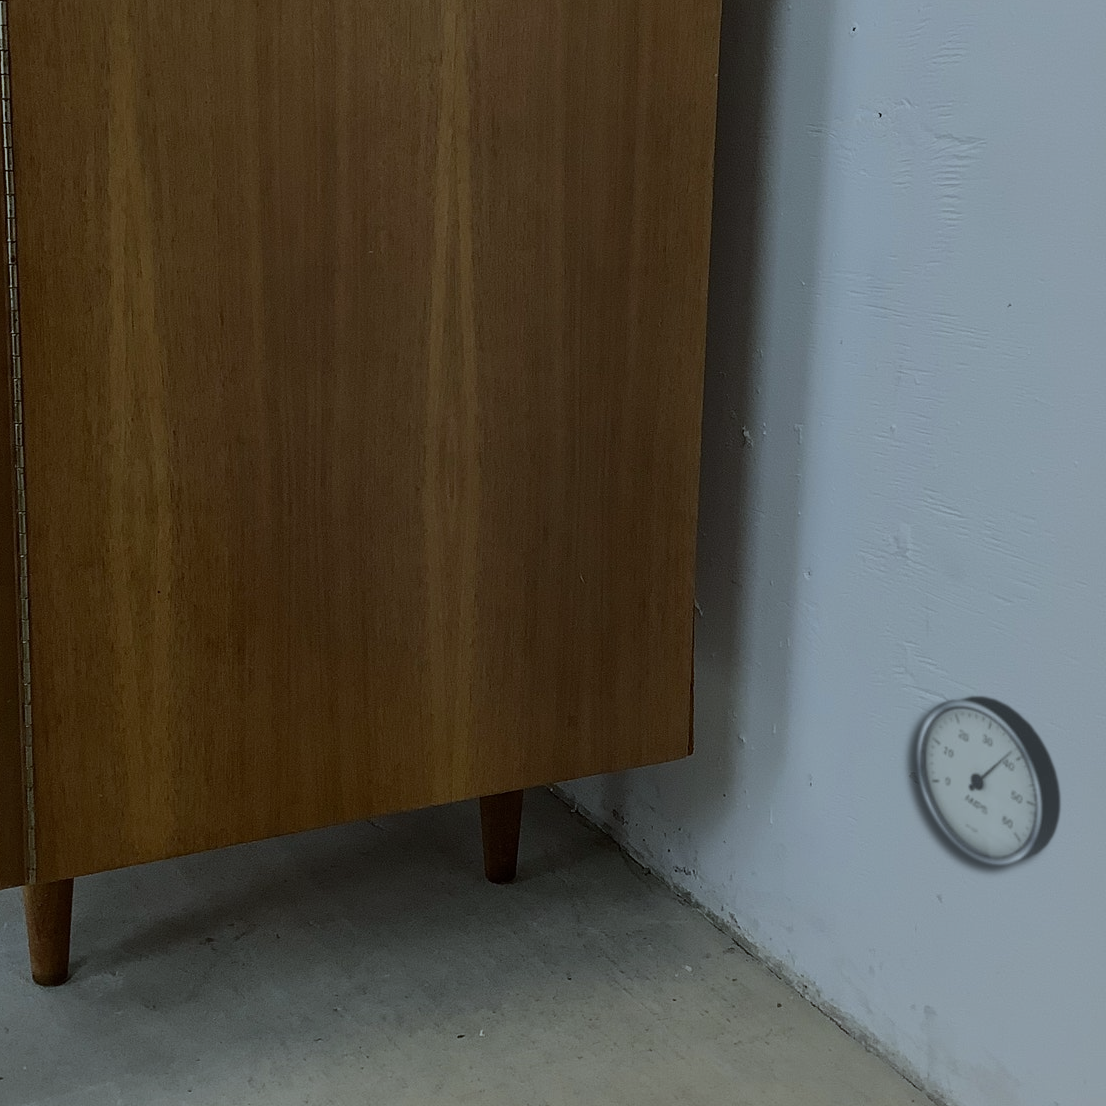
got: 38 A
